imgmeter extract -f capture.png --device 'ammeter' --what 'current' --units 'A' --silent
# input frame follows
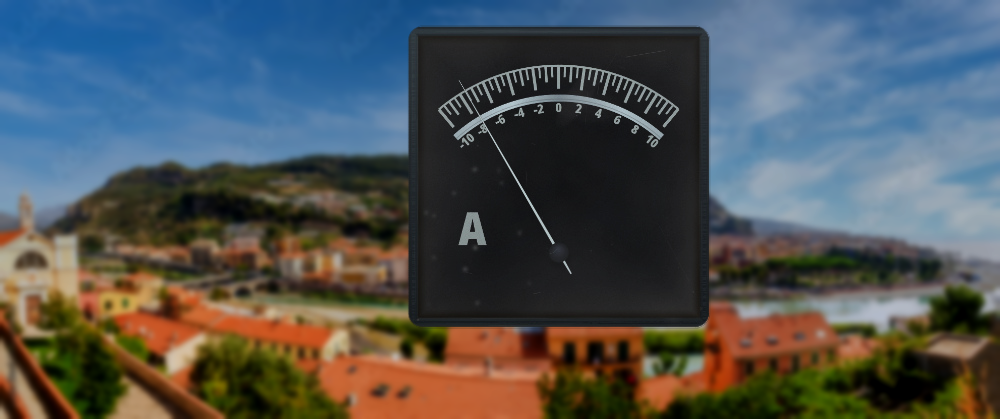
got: -7.5 A
